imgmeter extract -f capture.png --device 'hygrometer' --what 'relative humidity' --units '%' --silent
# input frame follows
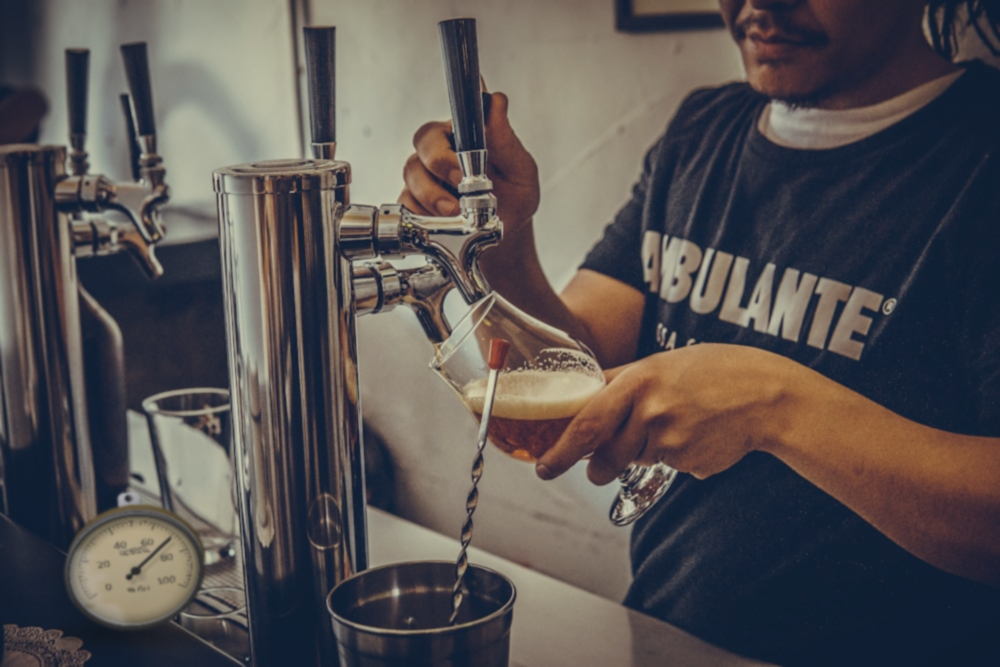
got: 70 %
